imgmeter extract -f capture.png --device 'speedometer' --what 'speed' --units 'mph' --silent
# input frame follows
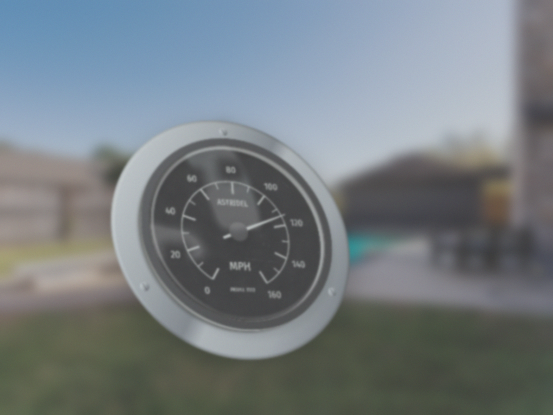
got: 115 mph
